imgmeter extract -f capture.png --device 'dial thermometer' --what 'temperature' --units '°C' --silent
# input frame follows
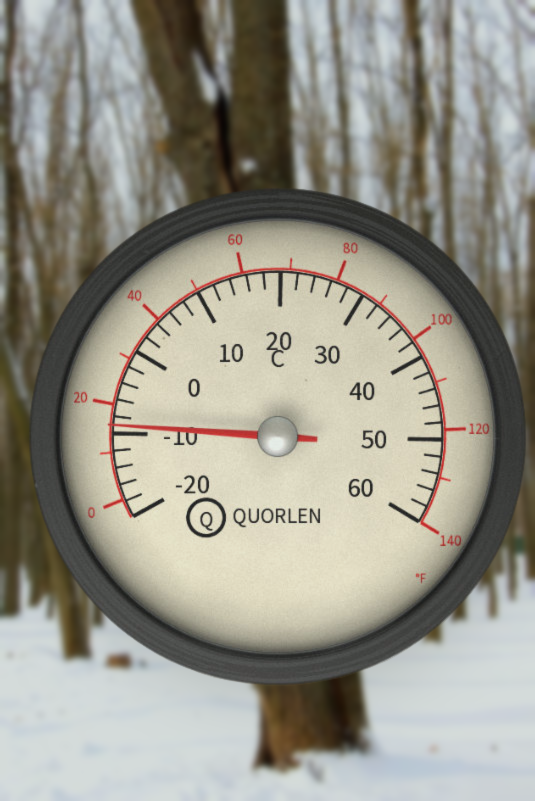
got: -9 °C
